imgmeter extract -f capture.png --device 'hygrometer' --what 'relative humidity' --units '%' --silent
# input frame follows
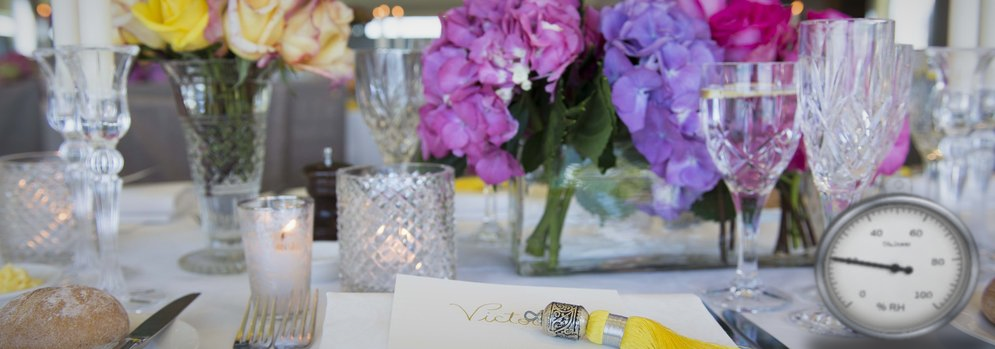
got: 20 %
